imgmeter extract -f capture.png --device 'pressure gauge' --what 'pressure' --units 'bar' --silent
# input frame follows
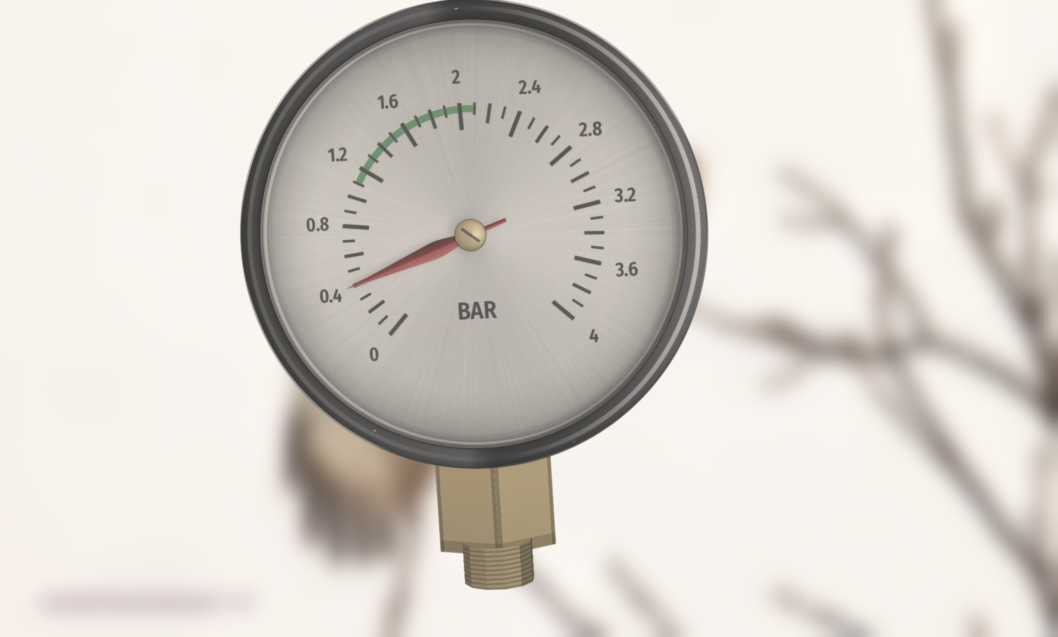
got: 0.4 bar
